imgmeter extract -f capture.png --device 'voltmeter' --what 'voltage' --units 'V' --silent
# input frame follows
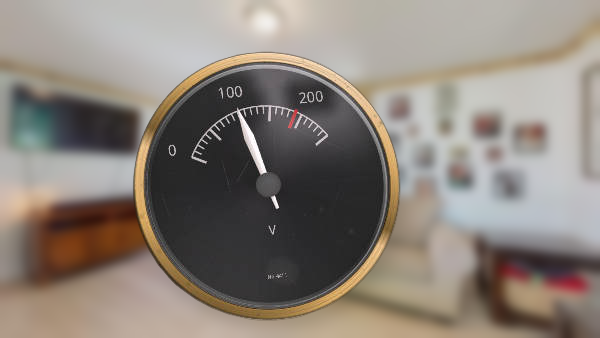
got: 100 V
